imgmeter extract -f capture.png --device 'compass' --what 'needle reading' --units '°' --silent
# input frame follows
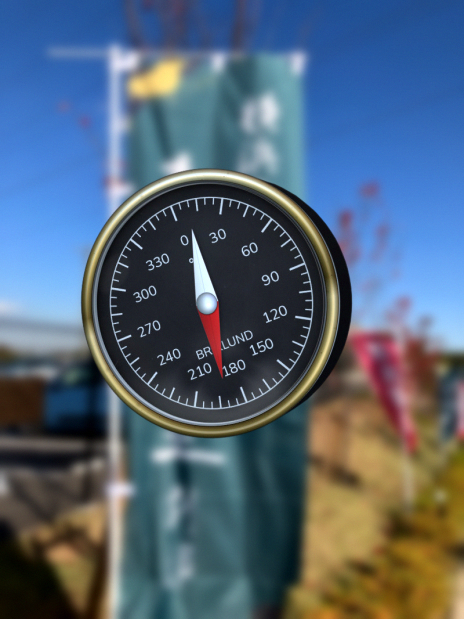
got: 190 °
